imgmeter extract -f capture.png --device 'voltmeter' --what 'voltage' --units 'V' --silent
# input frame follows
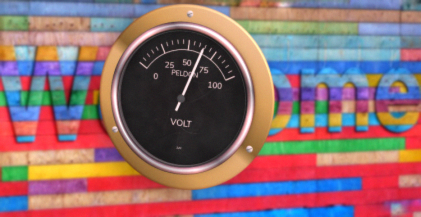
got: 65 V
